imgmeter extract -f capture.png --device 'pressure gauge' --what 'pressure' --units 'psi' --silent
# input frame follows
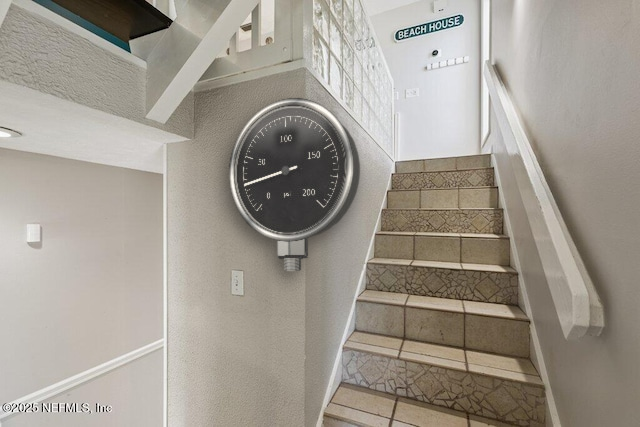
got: 25 psi
